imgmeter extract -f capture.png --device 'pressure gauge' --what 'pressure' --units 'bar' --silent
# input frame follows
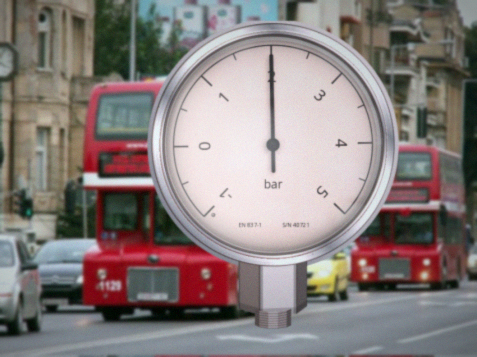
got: 2 bar
